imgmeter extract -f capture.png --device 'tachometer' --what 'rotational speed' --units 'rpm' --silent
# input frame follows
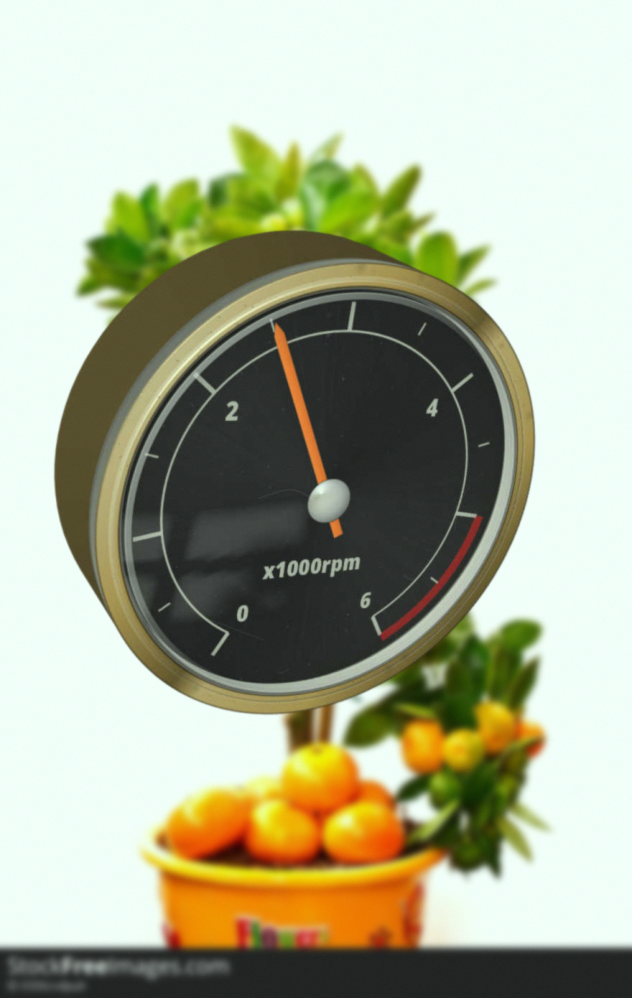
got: 2500 rpm
